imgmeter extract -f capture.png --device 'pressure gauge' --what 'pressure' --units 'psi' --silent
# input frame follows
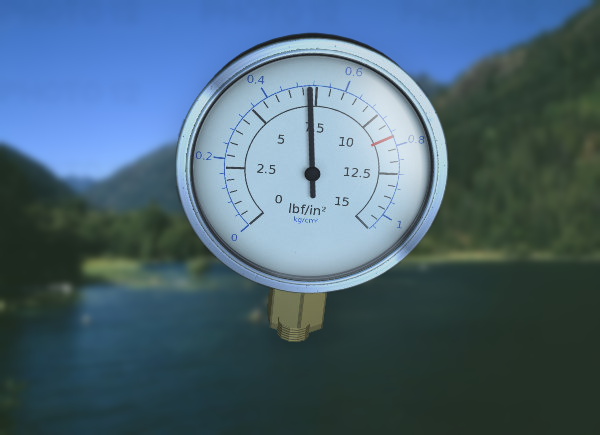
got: 7.25 psi
